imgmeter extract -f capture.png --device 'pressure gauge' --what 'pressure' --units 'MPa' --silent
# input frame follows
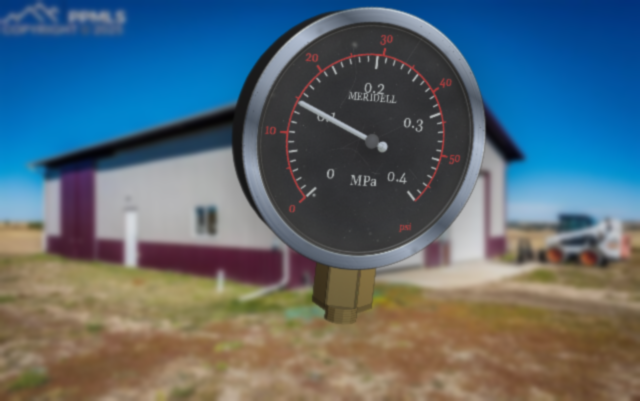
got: 0.1 MPa
